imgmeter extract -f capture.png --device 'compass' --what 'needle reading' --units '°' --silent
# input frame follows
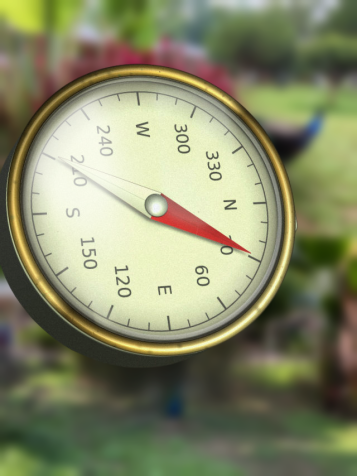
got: 30 °
